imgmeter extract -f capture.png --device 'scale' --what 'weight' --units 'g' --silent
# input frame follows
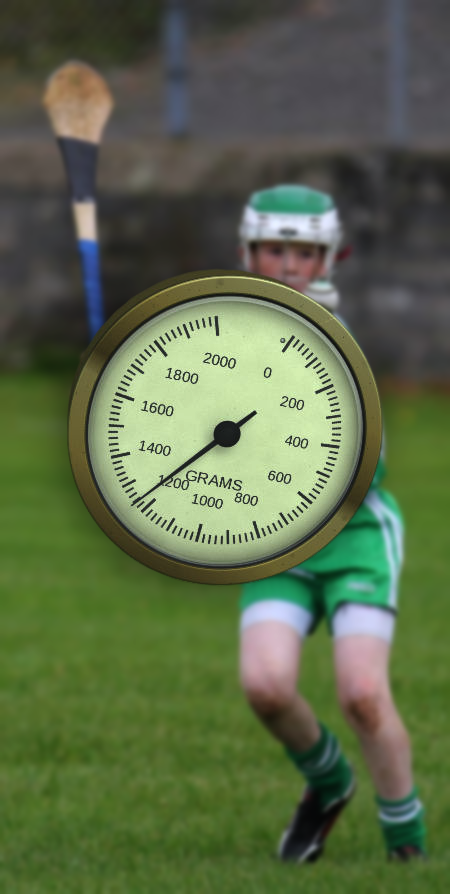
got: 1240 g
